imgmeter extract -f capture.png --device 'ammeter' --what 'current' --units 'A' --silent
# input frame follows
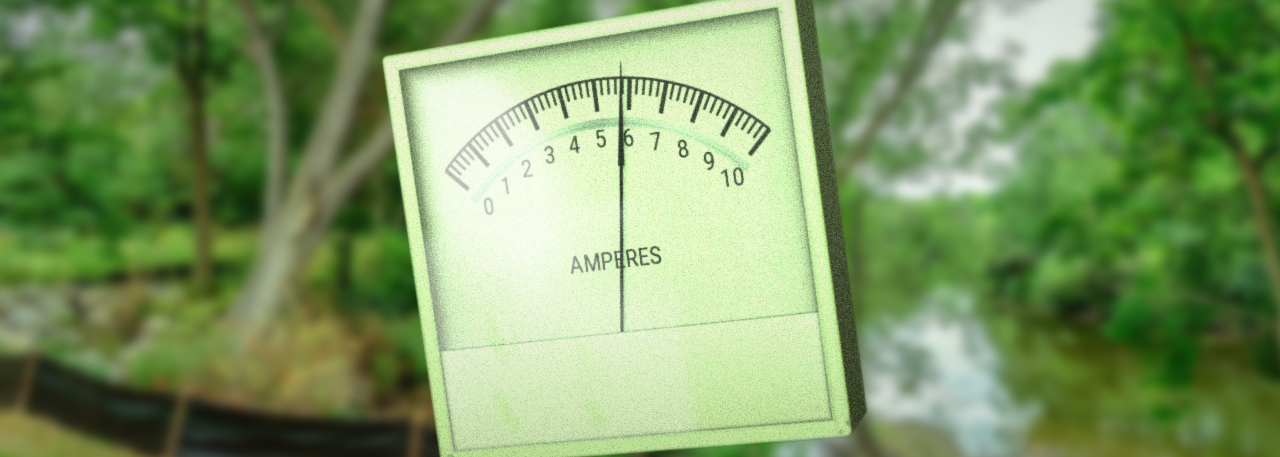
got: 5.8 A
